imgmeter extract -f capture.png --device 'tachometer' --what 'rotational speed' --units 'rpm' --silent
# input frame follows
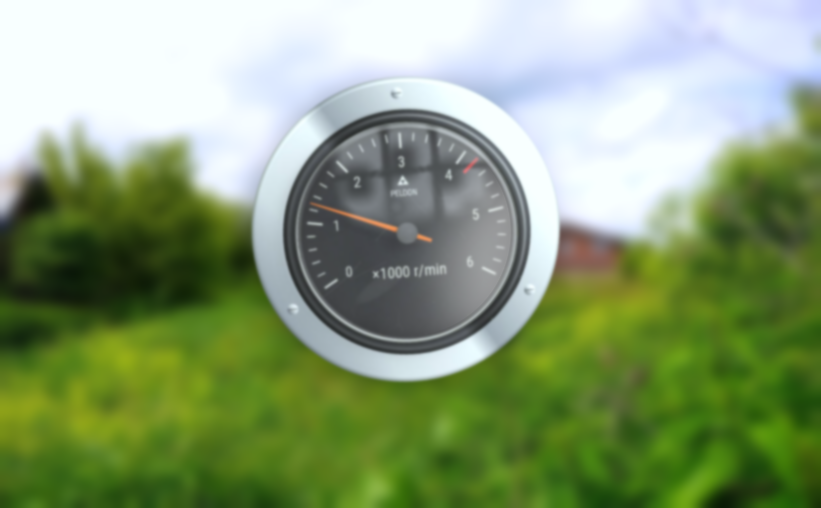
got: 1300 rpm
